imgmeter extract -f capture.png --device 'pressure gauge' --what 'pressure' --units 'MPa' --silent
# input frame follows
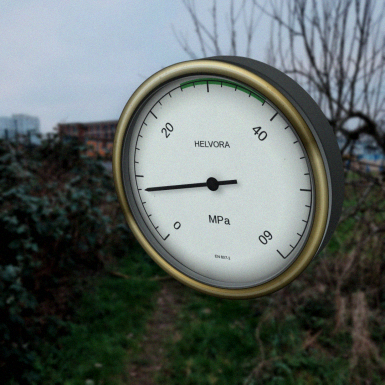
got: 8 MPa
